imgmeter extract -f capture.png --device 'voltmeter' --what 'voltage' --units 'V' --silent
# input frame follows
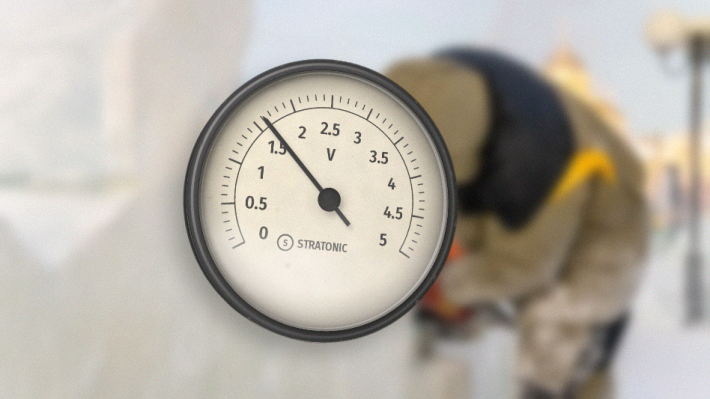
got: 1.6 V
